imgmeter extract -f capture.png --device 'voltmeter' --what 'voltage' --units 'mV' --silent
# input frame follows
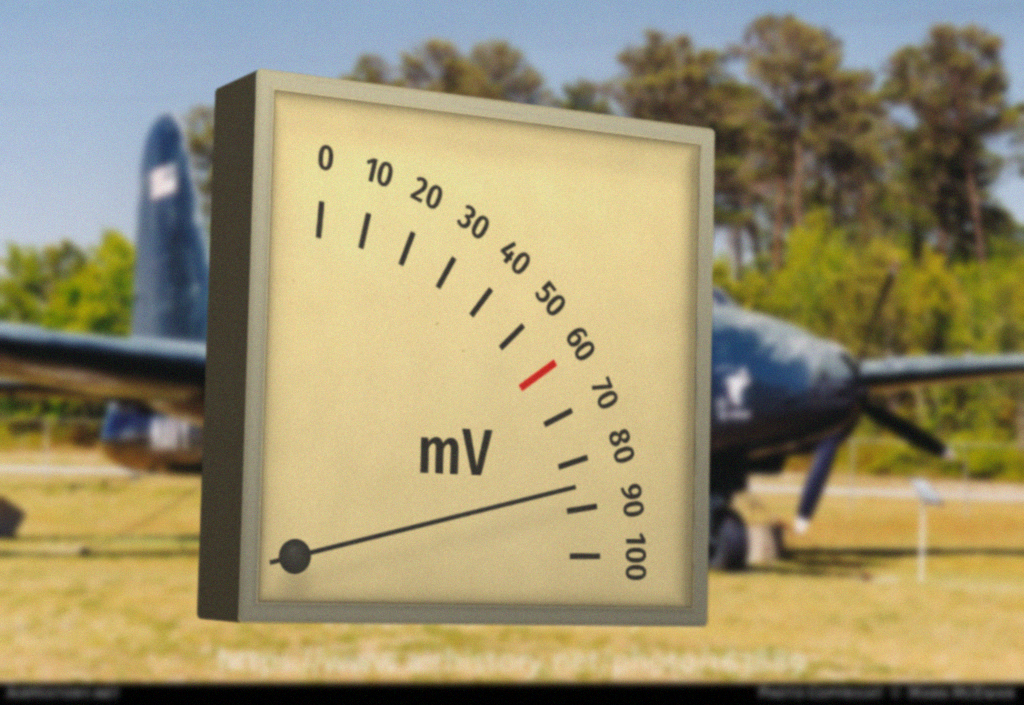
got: 85 mV
